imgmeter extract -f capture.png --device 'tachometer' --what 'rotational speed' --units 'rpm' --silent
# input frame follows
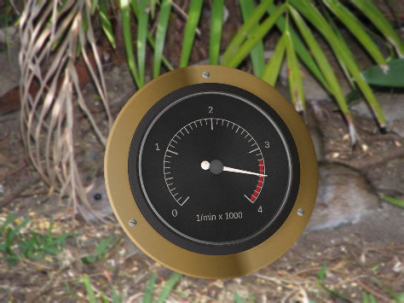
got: 3500 rpm
